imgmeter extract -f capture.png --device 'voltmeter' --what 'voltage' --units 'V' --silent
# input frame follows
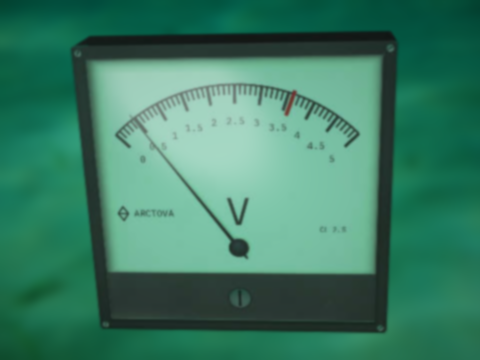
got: 0.5 V
